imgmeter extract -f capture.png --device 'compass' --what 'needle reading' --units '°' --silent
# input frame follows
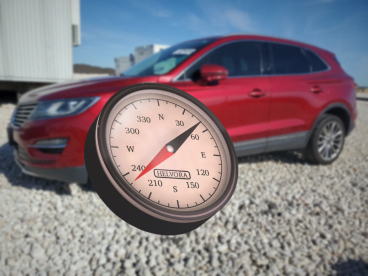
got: 230 °
